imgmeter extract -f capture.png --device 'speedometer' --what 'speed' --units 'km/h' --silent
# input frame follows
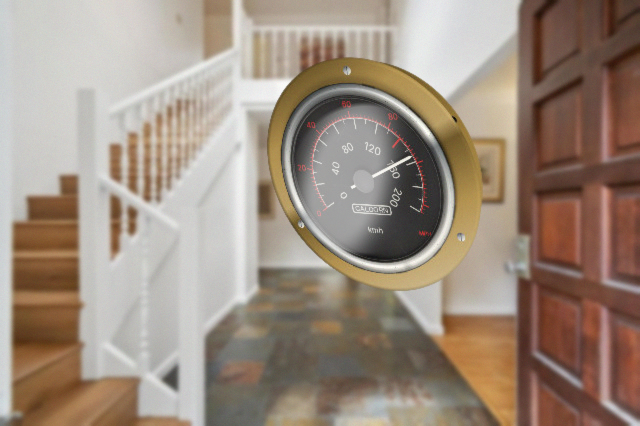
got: 155 km/h
